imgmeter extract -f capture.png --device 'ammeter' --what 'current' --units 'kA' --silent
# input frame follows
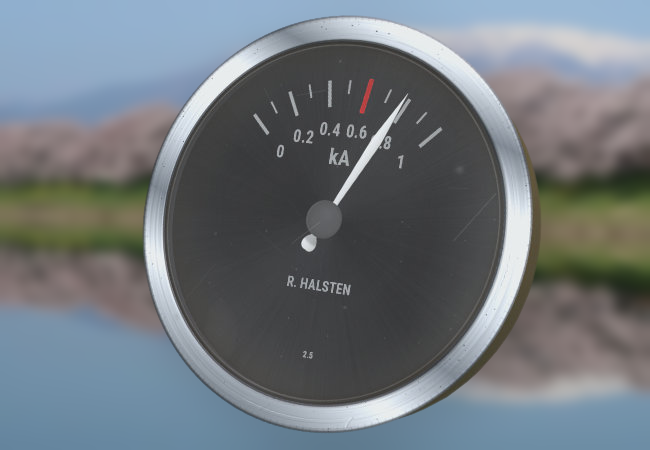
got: 0.8 kA
